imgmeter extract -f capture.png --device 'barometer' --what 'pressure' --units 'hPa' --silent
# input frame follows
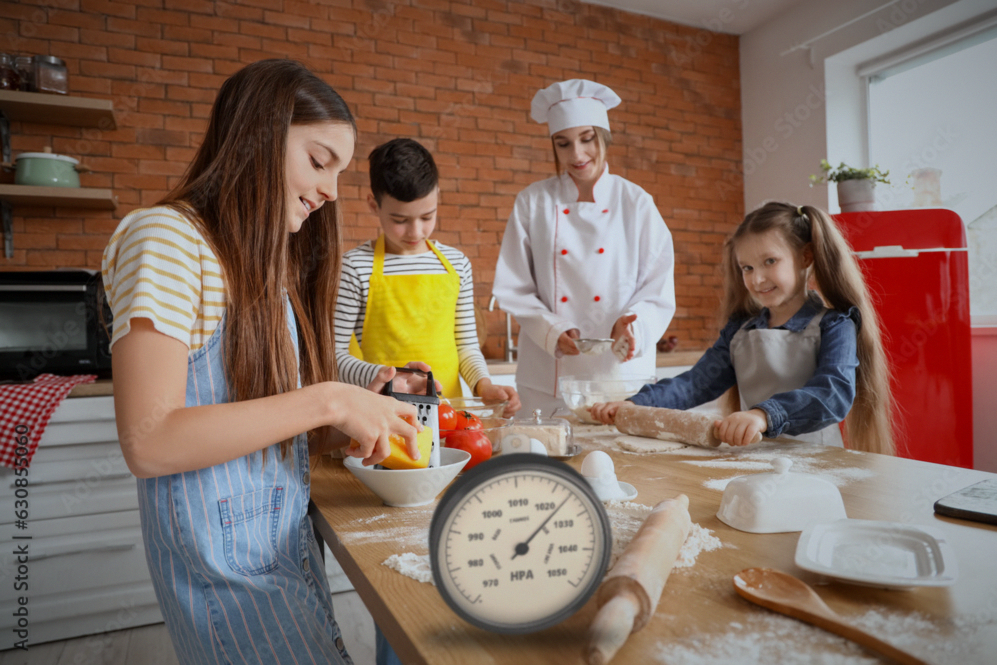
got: 1024 hPa
